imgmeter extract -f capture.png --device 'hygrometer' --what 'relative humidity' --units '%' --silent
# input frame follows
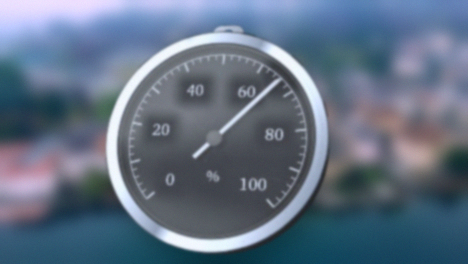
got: 66 %
